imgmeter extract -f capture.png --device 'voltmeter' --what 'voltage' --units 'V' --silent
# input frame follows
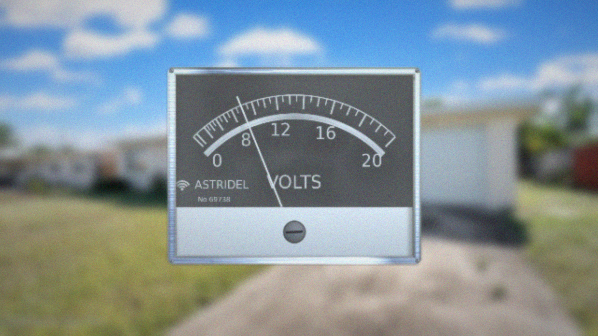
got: 9 V
